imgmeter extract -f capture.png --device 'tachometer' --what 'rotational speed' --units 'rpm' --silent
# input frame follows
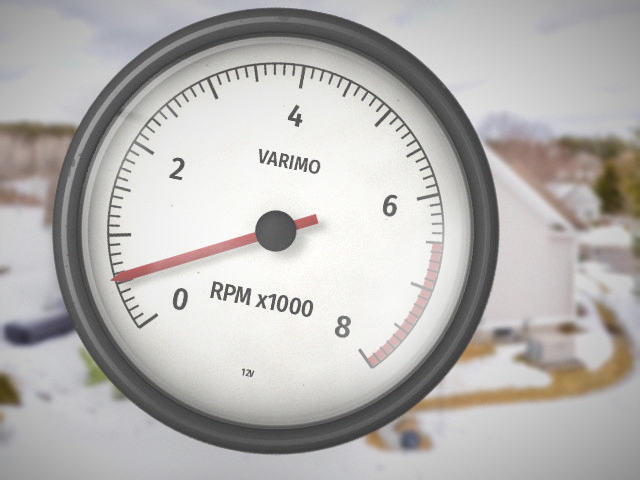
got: 550 rpm
